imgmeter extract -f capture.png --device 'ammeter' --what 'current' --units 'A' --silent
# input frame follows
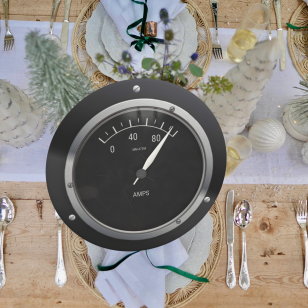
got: 90 A
